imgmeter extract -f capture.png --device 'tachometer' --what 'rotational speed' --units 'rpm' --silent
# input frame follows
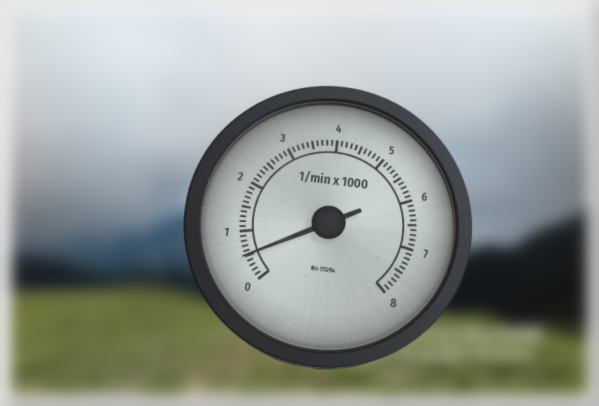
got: 500 rpm
